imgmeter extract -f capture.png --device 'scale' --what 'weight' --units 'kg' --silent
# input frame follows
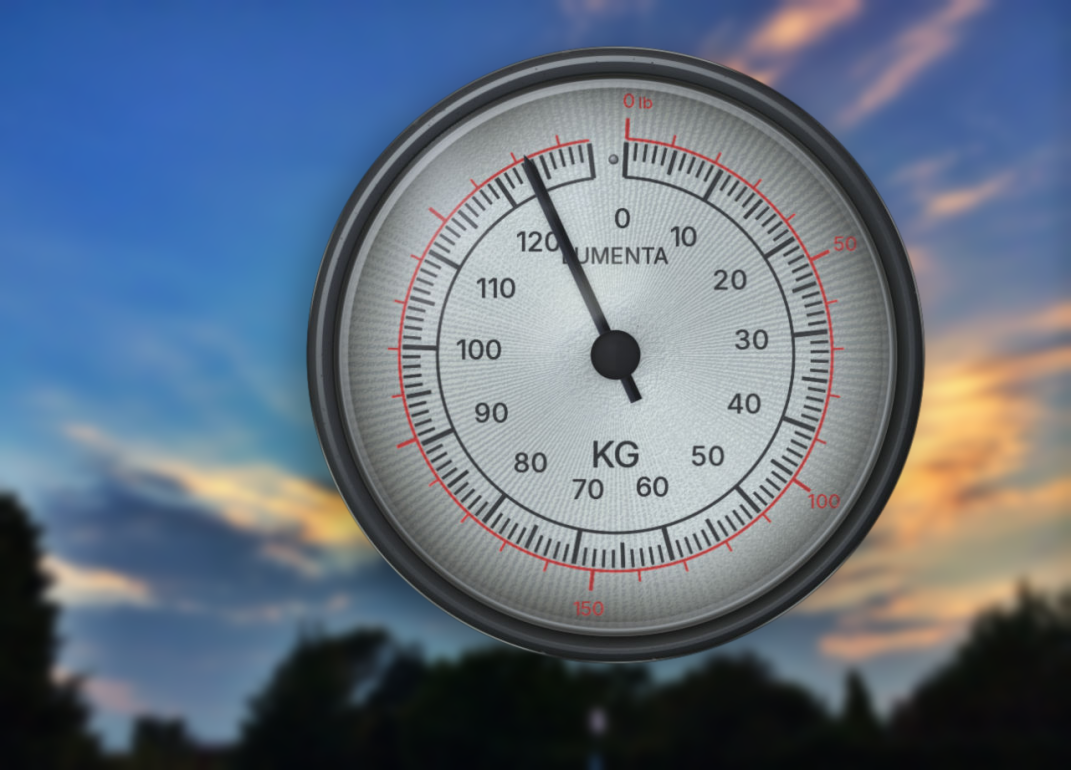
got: 123.5 kg
